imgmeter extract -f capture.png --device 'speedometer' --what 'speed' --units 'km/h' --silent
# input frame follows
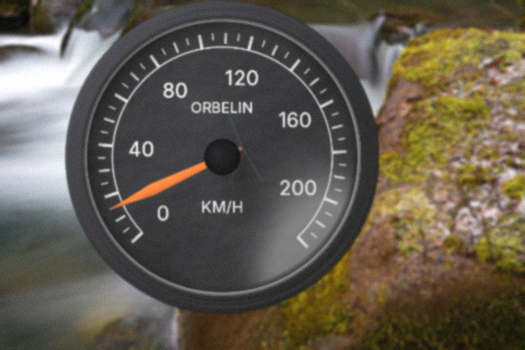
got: 15 km/h
